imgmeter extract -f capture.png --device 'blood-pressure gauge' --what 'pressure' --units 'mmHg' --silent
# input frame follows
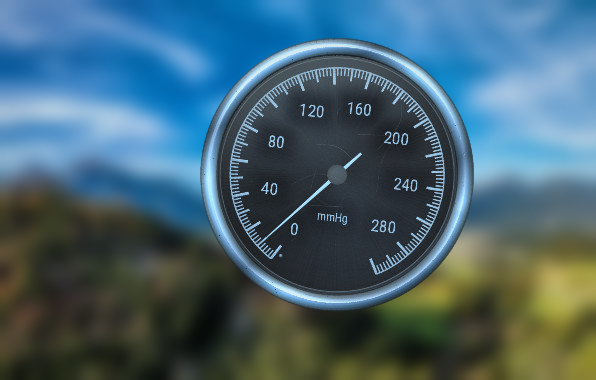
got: 10 mmHg
